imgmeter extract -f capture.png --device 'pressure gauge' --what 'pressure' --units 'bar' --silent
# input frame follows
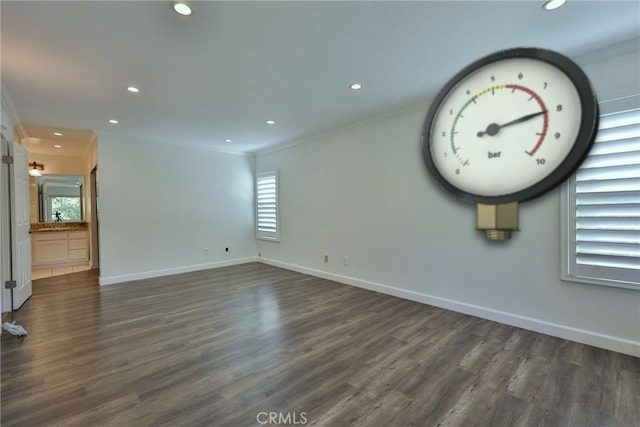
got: 8 bar
